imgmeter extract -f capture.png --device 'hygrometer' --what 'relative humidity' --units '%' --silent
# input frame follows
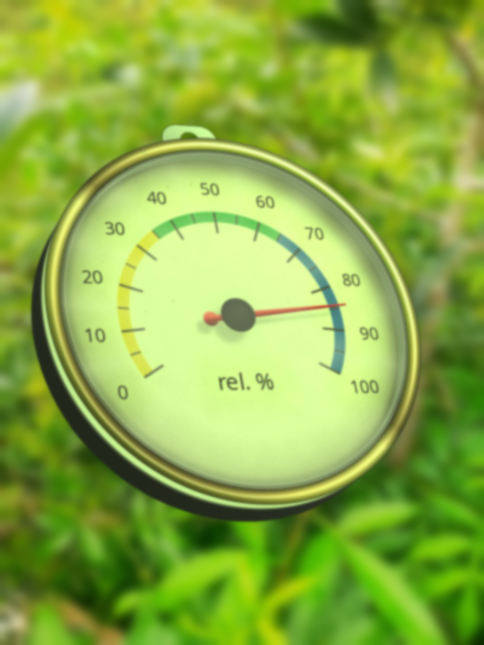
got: 85 %
